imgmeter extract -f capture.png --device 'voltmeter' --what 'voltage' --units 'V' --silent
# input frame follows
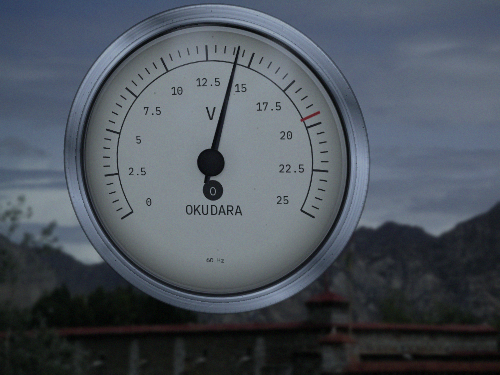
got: 14.25 V
